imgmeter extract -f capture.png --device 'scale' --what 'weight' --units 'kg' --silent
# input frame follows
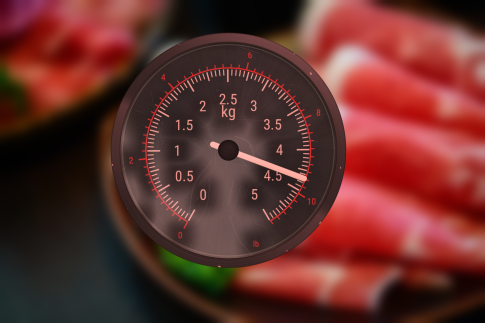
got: 4.35 kg
